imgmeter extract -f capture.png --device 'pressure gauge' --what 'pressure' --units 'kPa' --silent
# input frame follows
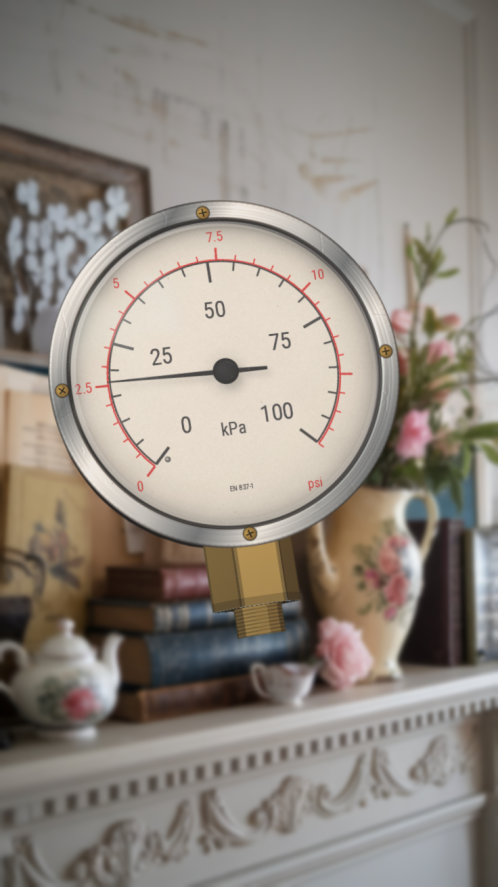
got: 17.5 kPa
